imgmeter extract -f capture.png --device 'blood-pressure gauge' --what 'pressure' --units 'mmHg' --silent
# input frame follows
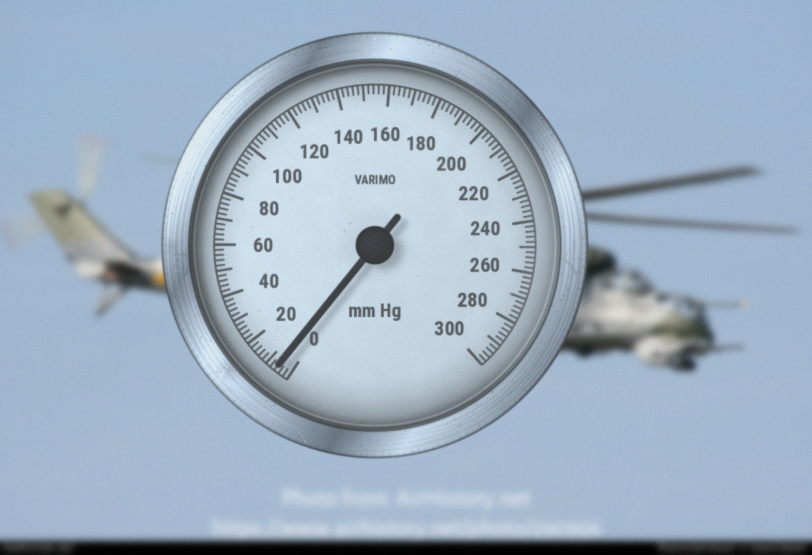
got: 6 mmHg
